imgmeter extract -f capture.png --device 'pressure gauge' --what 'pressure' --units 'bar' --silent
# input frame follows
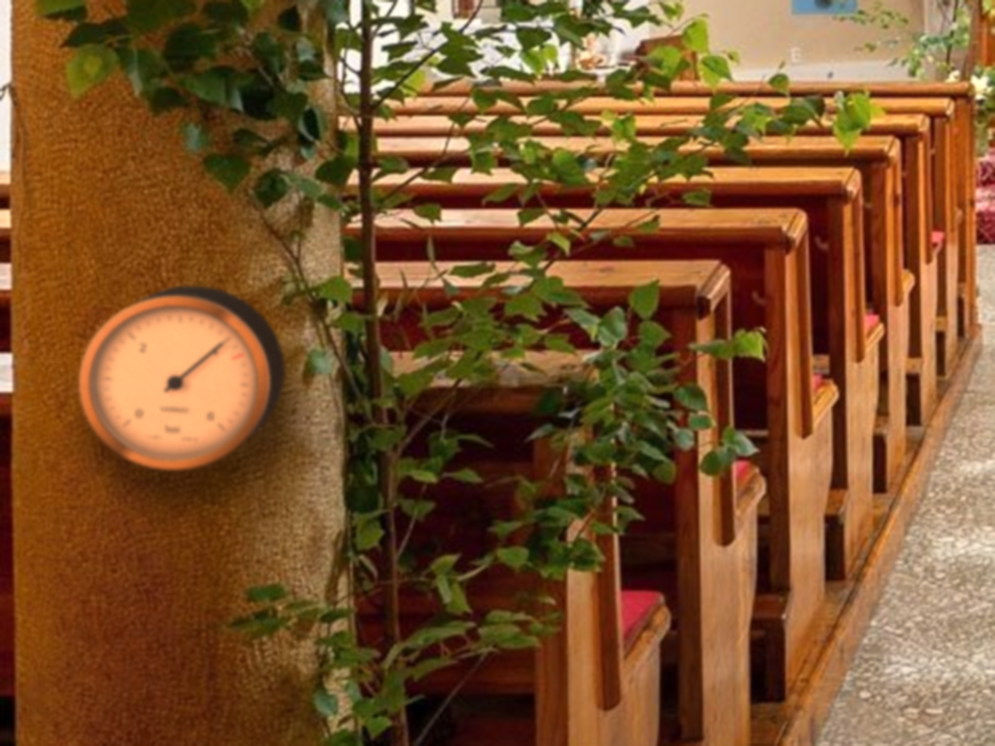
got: 4 bar
